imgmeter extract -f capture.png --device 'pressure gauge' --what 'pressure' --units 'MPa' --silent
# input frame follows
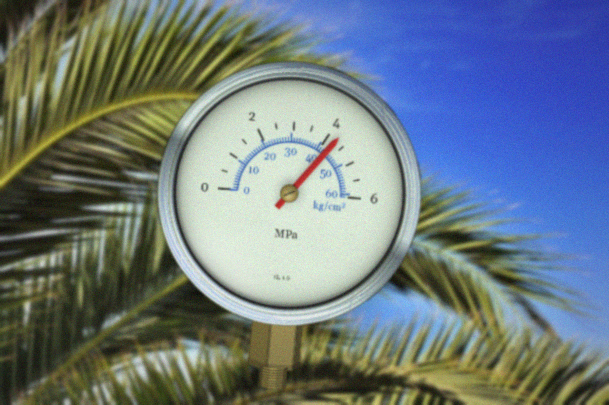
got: 4.25 MPa
